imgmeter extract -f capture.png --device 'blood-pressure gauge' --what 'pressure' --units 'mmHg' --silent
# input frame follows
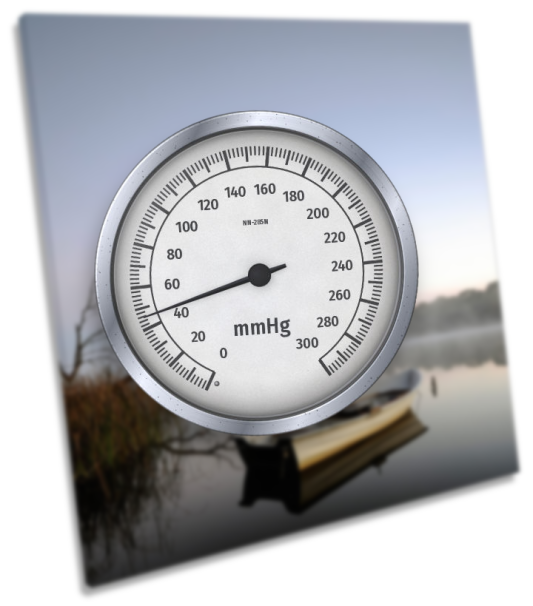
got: 46 mmHg
